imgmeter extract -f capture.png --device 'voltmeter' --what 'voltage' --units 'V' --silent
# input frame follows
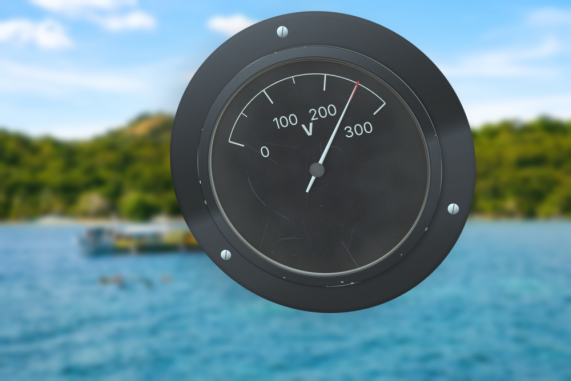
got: 250 V
